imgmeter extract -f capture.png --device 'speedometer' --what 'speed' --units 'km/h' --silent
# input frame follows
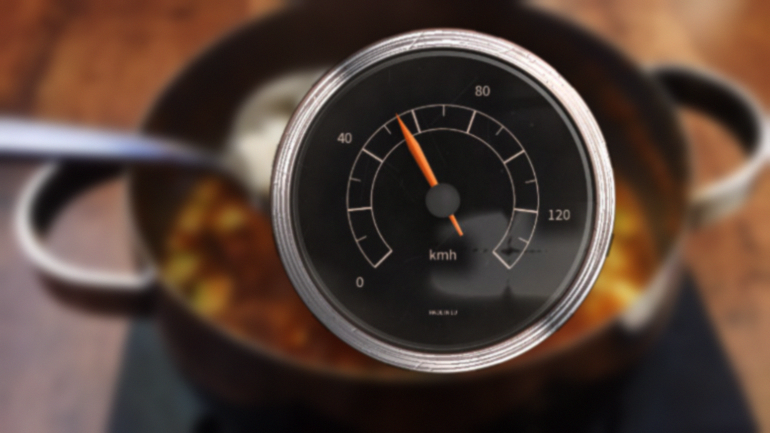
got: 55 km/h
